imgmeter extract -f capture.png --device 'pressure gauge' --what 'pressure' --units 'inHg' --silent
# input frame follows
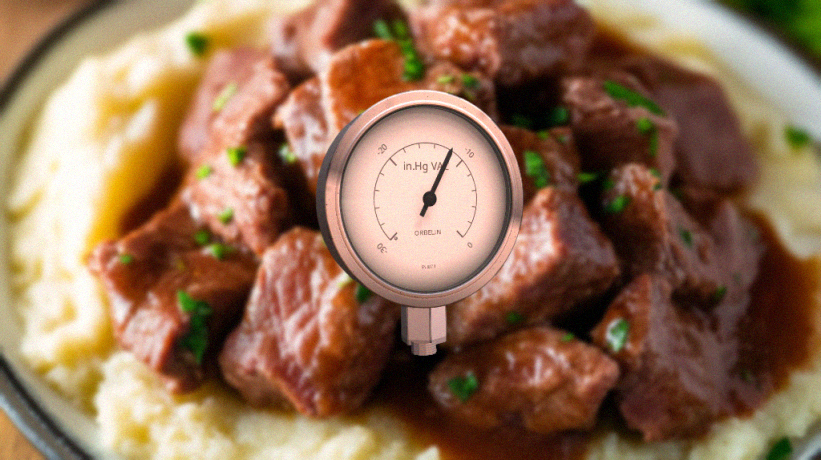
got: -12 inHg
